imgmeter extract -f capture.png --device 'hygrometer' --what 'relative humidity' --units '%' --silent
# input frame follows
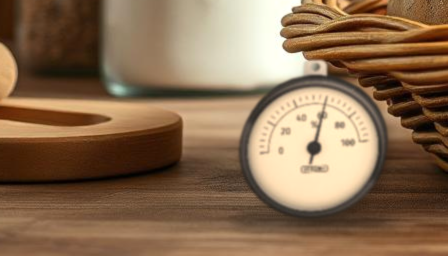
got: 60 %
